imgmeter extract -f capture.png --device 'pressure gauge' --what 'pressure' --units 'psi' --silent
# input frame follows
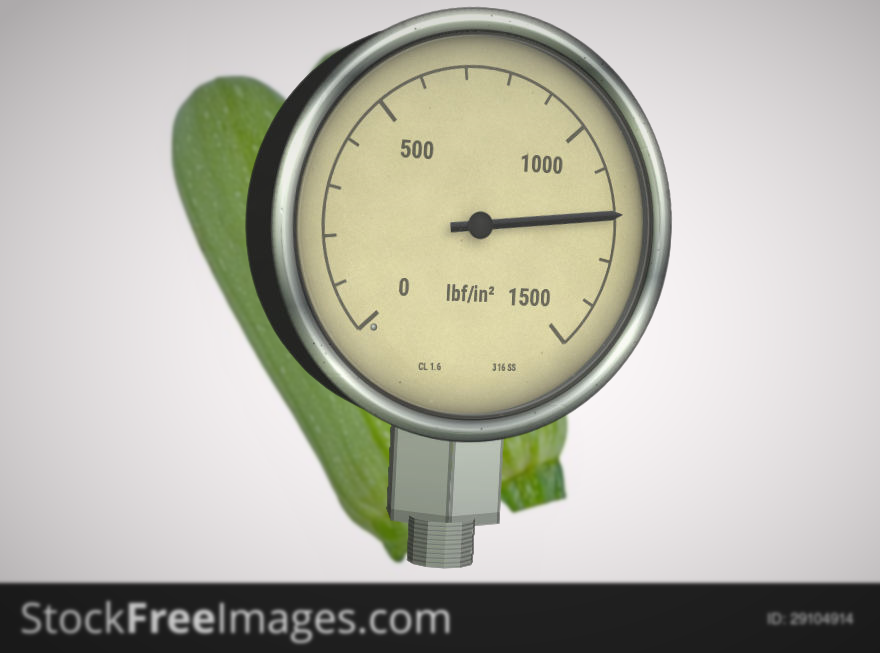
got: 1200 psi
